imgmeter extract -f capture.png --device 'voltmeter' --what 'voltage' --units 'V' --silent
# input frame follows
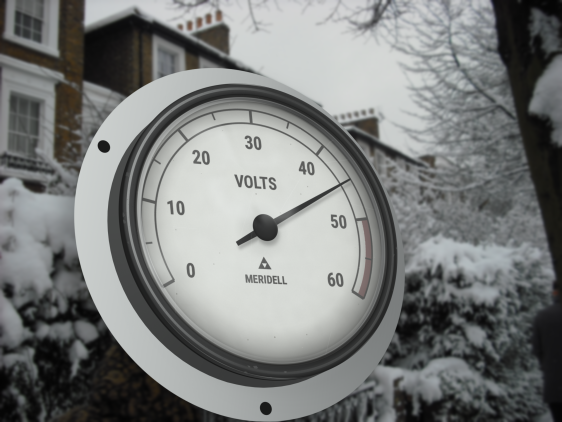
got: 45 V
